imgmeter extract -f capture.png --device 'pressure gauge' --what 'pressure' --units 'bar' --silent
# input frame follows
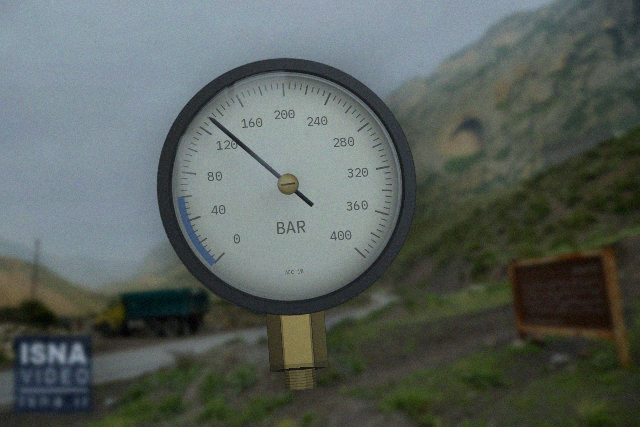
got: 130 bar
